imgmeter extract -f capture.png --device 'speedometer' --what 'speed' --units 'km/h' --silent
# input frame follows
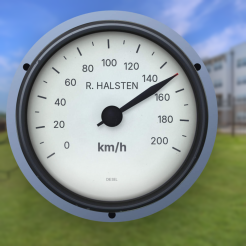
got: 150 km/h
